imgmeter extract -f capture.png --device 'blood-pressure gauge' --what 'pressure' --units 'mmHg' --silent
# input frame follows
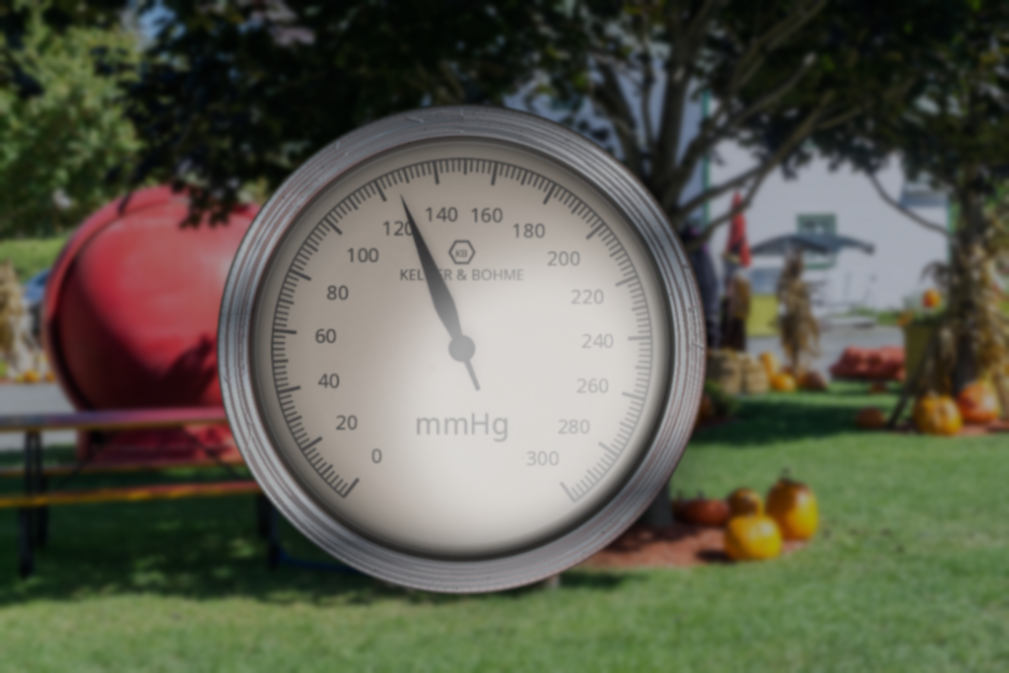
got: 126 mmHg
